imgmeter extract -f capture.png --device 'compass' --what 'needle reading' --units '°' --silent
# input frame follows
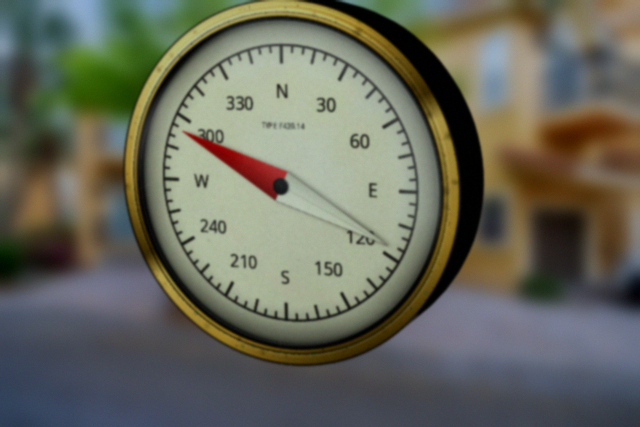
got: 295 °
